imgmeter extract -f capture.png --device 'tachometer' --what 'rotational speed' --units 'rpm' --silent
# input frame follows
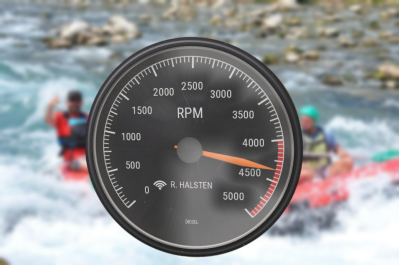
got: 4350 rpm
